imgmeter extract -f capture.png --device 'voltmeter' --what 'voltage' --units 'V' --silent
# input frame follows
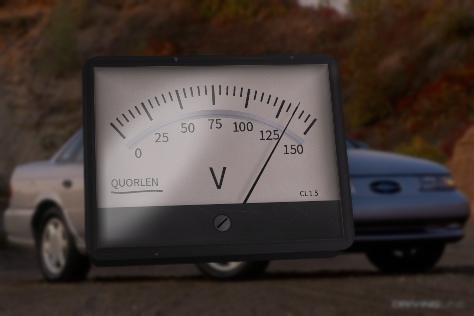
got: 135 V
